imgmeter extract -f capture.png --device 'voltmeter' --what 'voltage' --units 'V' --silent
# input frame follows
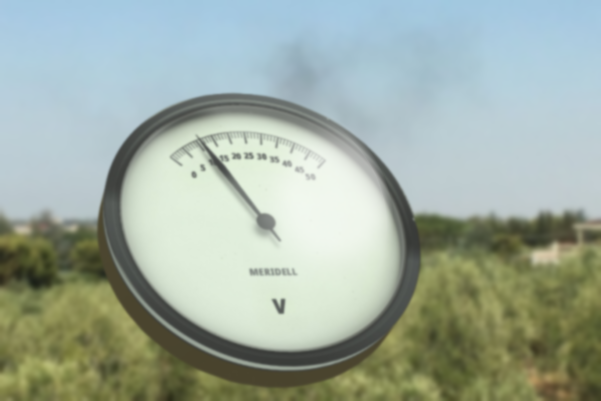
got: 10 V
